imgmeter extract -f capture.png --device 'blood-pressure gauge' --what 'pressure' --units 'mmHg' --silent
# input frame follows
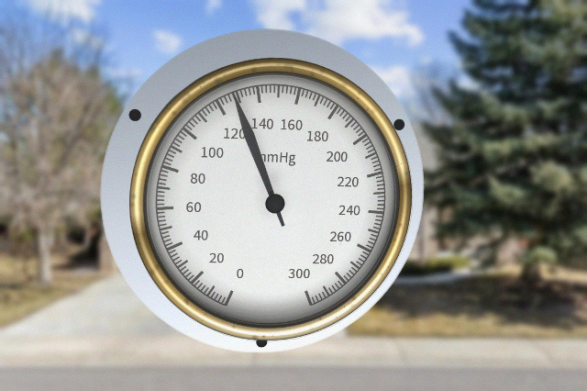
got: 128 mmHg
